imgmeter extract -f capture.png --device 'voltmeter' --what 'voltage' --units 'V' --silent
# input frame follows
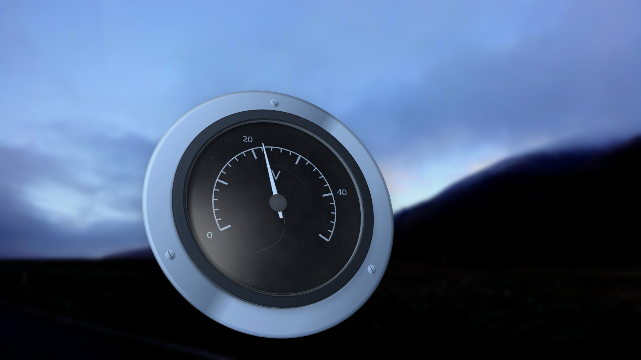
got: 22 V
